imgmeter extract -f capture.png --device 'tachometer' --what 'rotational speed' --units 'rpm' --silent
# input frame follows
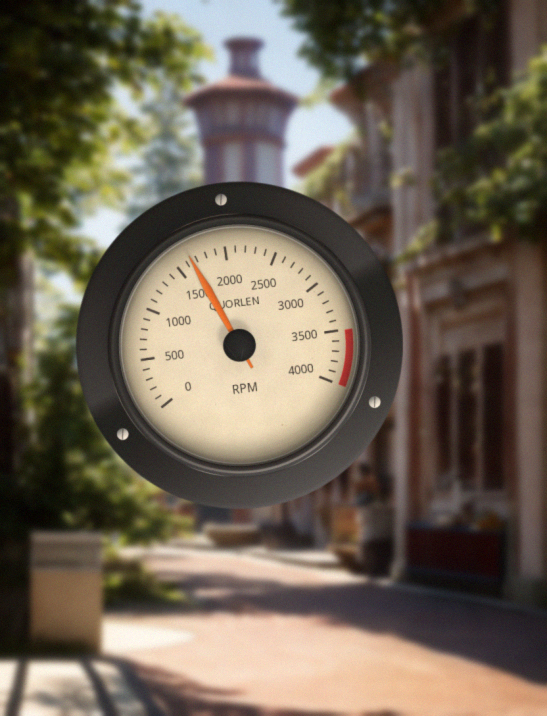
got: 1650 rpm
